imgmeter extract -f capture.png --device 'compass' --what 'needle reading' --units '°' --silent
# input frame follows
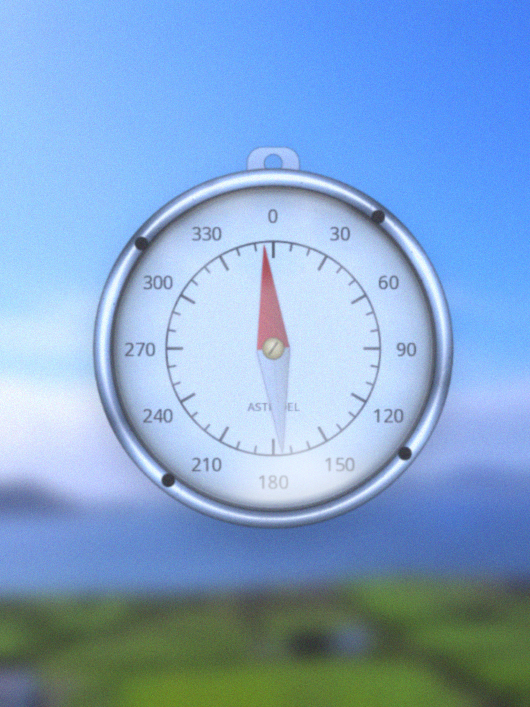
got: 355 °
